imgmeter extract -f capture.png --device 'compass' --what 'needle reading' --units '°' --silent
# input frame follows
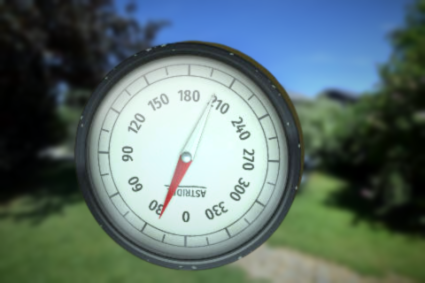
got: 22.5 °
